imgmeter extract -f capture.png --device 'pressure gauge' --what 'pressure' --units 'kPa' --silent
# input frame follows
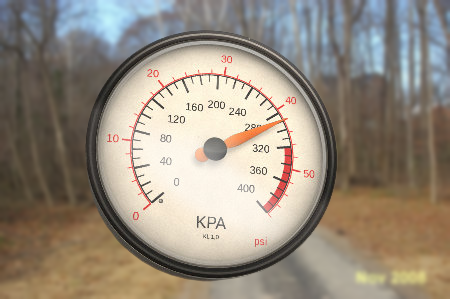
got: 290 kPa
